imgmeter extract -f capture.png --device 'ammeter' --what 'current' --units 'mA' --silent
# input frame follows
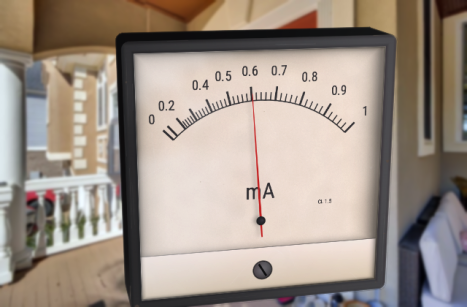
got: 0.6 mA
